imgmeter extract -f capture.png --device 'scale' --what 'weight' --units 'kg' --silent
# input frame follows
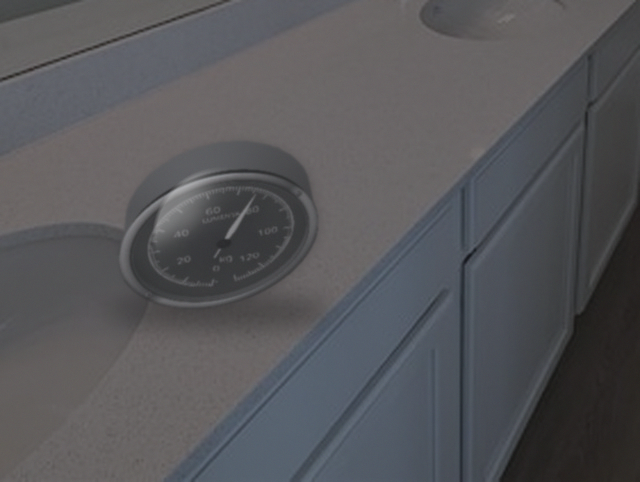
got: 75 kg
